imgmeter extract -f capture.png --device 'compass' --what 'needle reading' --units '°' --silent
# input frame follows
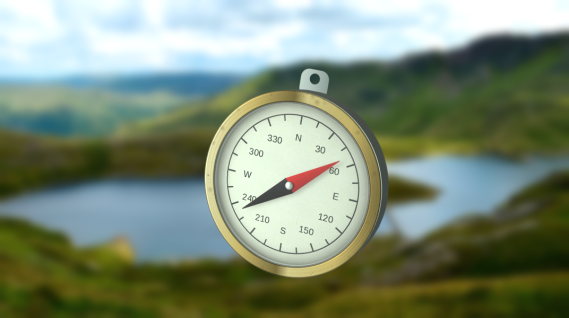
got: 52.5 °
